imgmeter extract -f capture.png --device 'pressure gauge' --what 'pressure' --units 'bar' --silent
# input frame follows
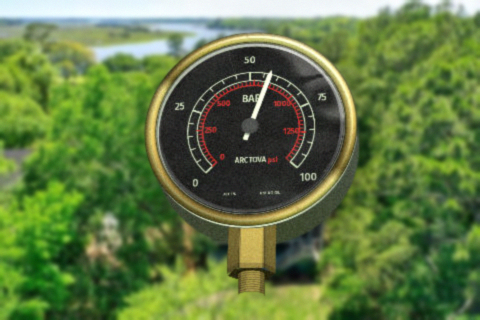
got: 57.5 bar
